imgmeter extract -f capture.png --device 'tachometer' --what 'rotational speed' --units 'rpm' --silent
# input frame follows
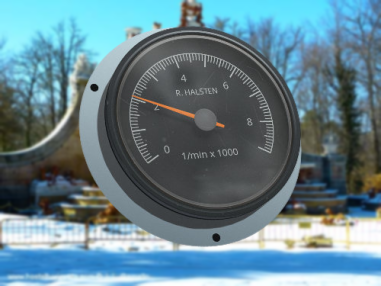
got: 2000 rpm
